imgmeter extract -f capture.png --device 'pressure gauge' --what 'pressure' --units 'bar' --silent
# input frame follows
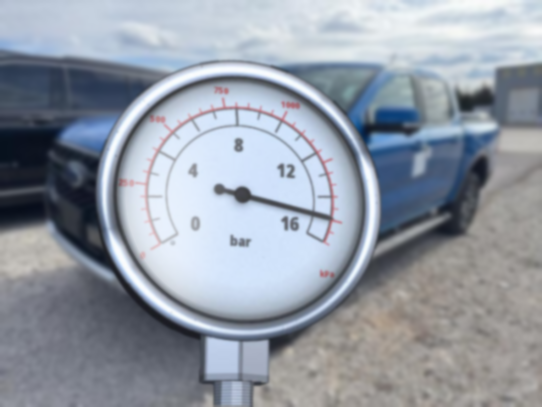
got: 15 bar
